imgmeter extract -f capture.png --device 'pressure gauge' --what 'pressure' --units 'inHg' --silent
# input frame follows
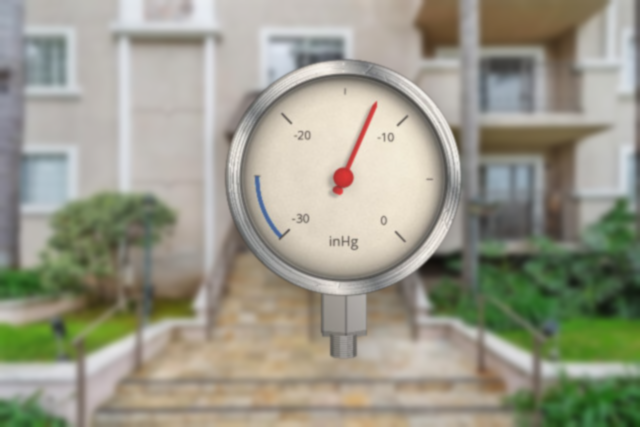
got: -12.5 inHg
